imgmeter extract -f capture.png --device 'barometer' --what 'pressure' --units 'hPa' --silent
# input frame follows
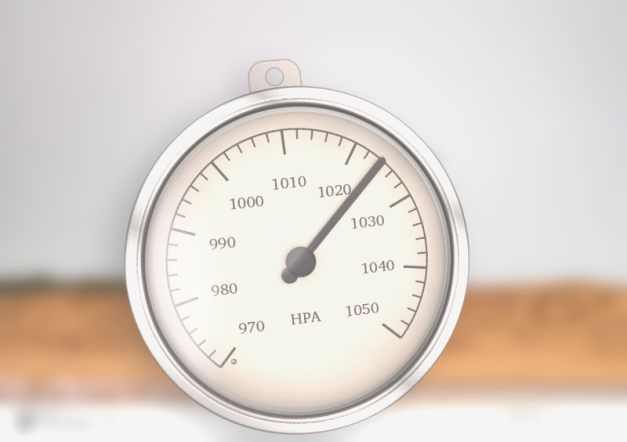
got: 1024 hPa
